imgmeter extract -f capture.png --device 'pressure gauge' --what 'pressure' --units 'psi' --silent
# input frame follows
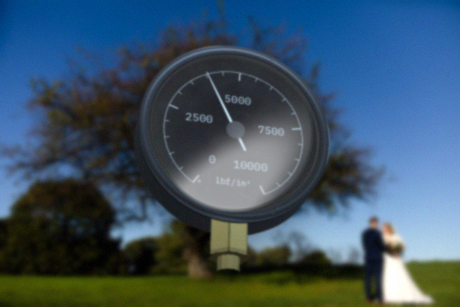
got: 4000 psi
